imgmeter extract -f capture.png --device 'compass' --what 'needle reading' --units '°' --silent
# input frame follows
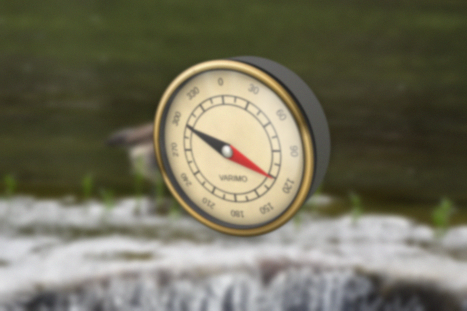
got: 120 °
